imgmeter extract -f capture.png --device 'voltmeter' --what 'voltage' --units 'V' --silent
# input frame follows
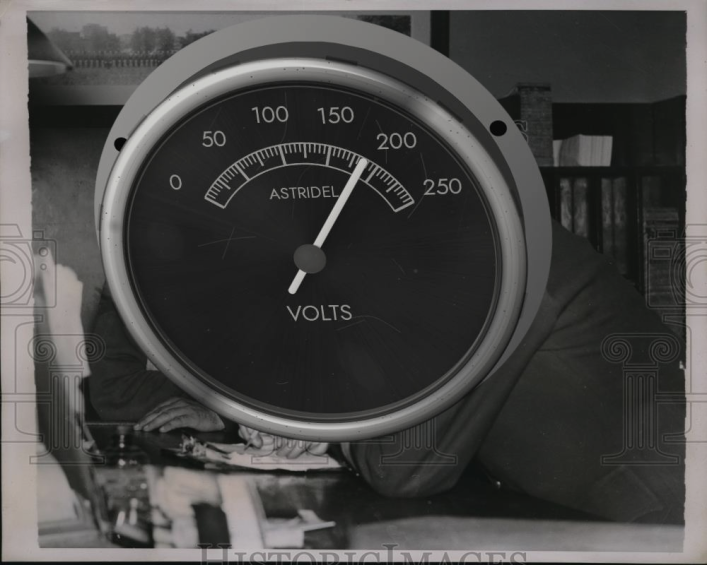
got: 185 V
